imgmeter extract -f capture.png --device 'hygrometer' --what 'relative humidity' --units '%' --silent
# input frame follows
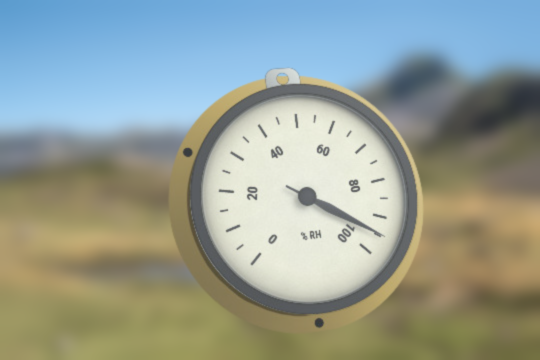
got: 95 %
